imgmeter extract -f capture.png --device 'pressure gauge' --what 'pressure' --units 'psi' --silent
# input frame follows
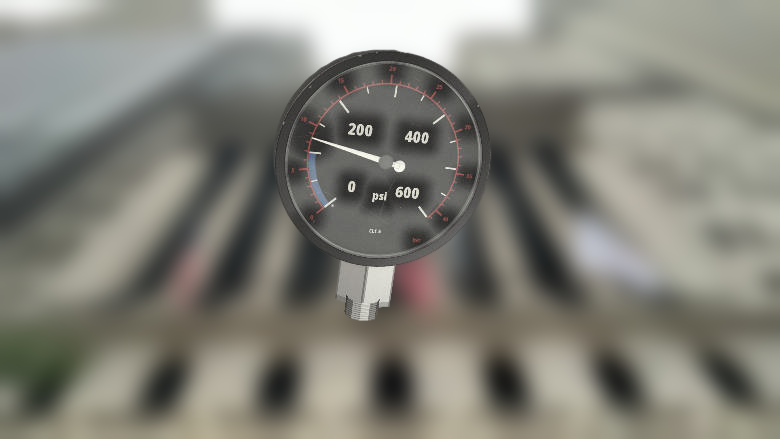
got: 125 psi
